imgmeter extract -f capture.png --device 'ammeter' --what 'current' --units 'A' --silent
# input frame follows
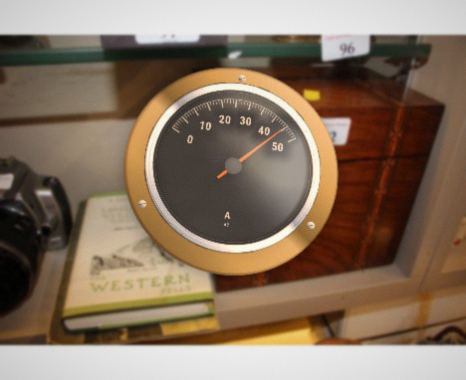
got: 45 A
